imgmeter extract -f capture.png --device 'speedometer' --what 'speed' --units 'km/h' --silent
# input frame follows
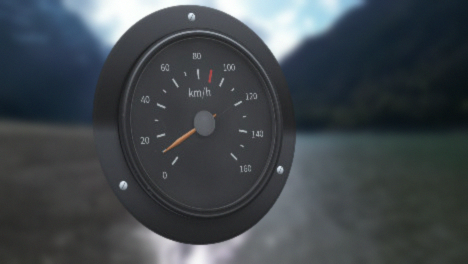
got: 10 km/h
